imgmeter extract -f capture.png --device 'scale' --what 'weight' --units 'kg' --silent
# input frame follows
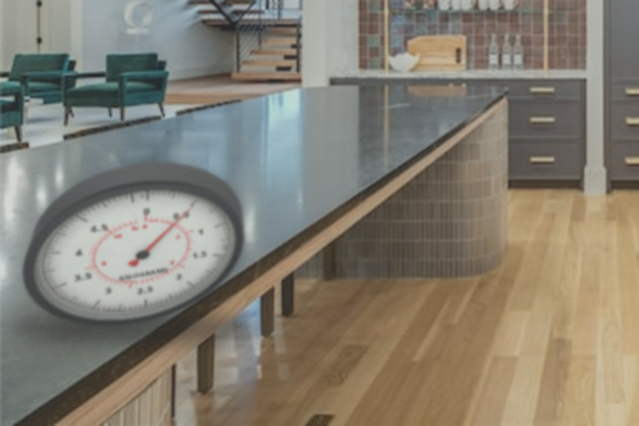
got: 0.5 kg
